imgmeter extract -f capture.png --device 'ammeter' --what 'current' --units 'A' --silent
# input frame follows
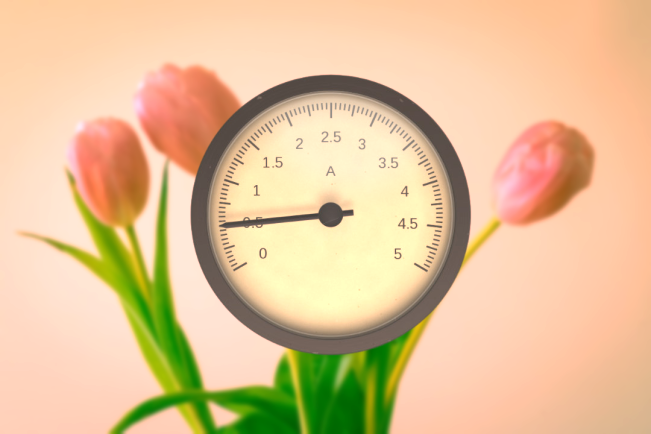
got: 0.5 A
